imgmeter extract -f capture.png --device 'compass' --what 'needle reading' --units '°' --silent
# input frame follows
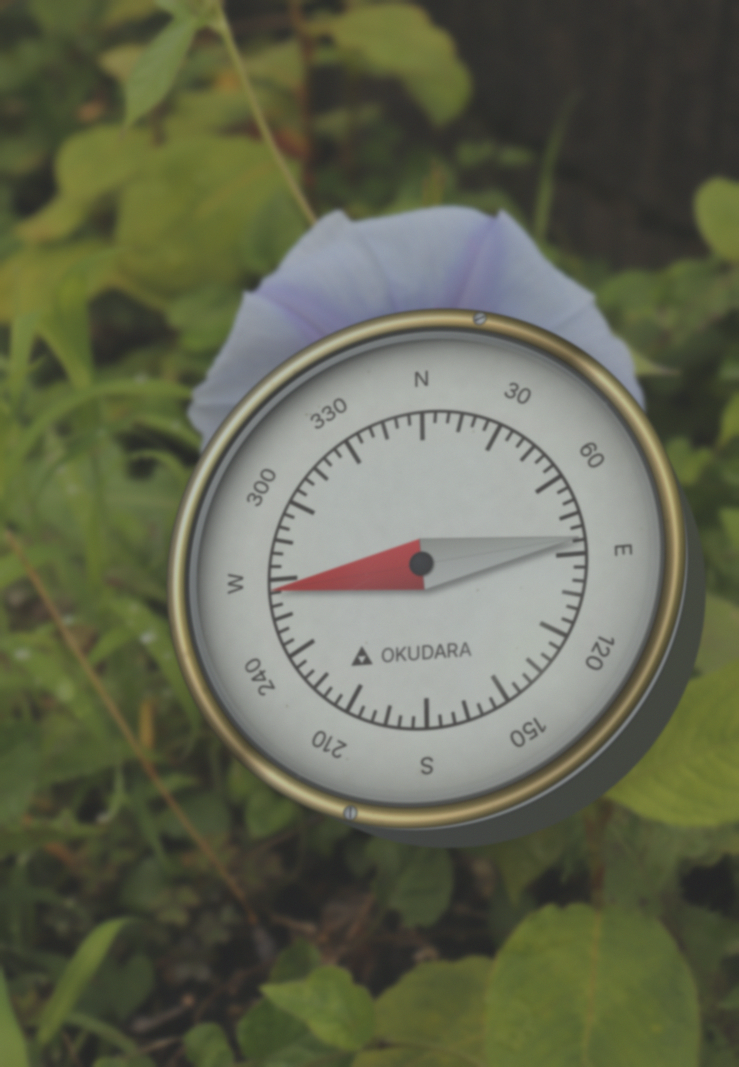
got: 265 °
